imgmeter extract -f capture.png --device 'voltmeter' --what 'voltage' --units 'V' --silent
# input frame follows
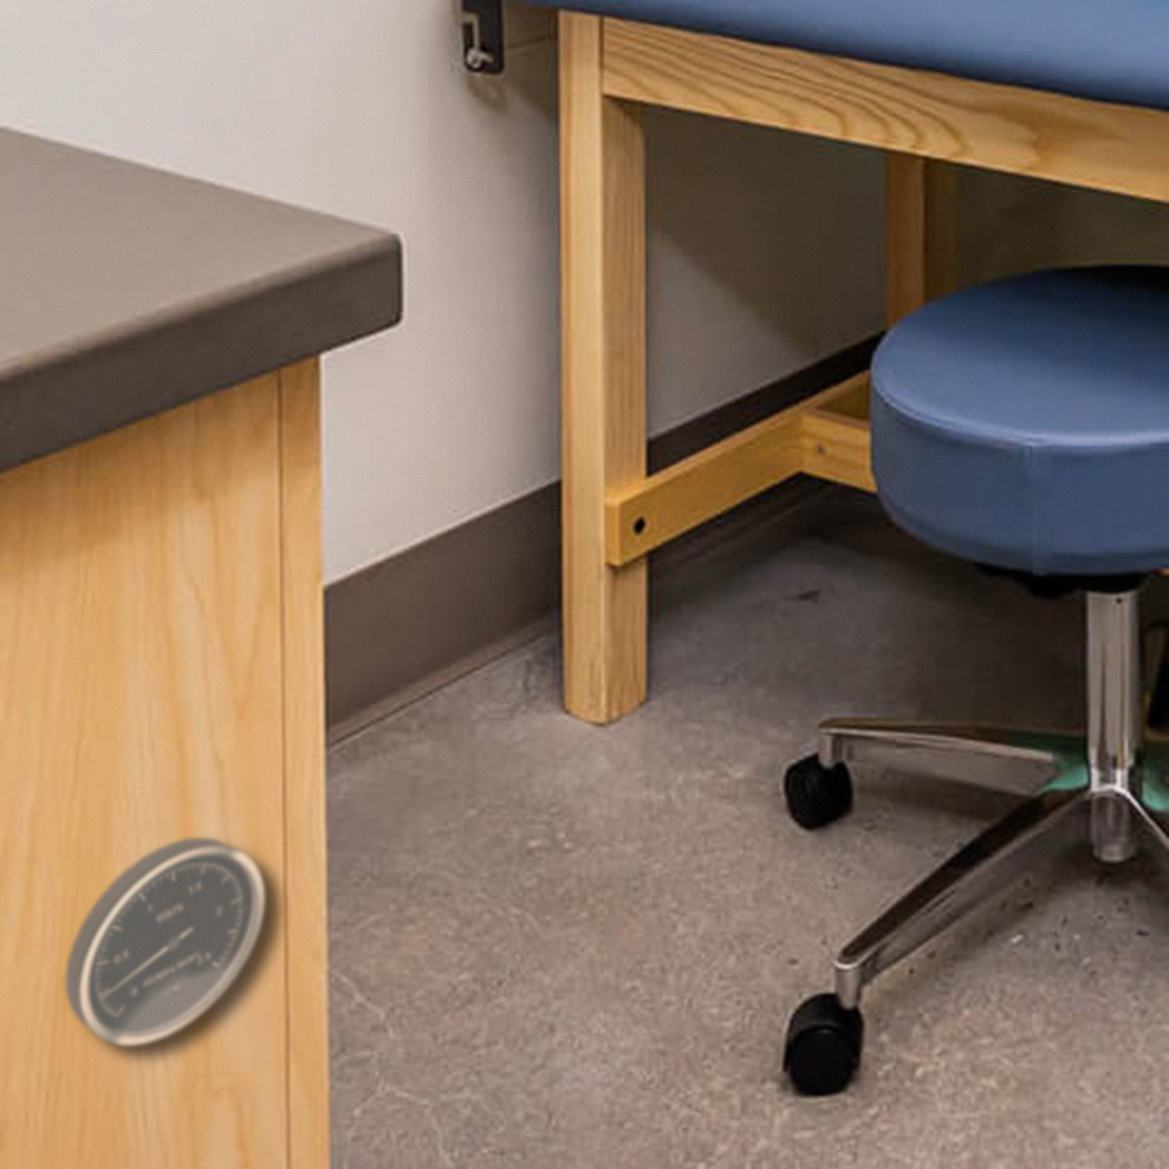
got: 0.25 V
